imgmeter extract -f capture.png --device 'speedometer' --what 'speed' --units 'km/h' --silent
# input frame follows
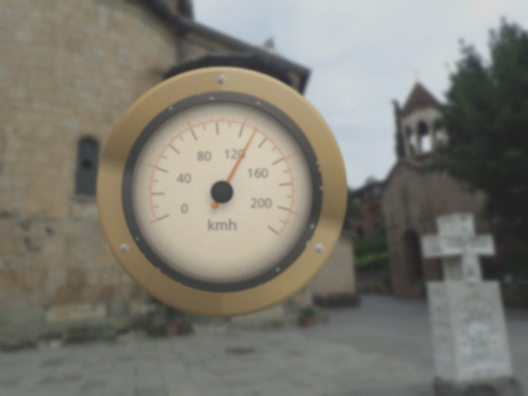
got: 130 km/h
